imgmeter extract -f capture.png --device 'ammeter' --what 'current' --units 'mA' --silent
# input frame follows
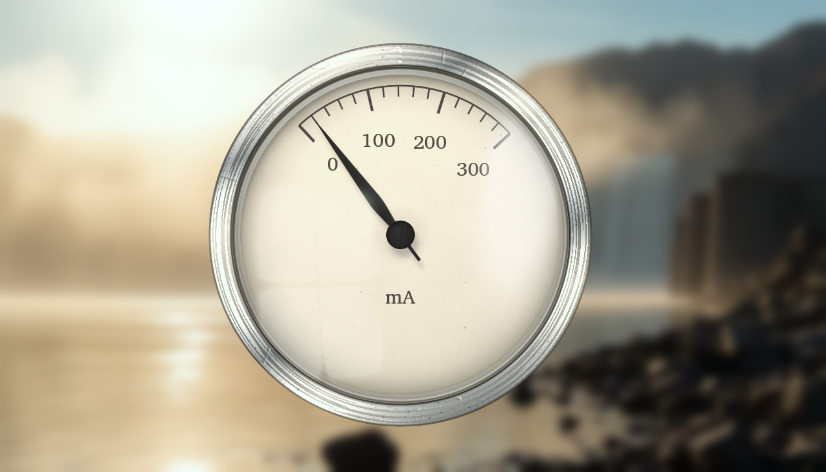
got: 20 mA
